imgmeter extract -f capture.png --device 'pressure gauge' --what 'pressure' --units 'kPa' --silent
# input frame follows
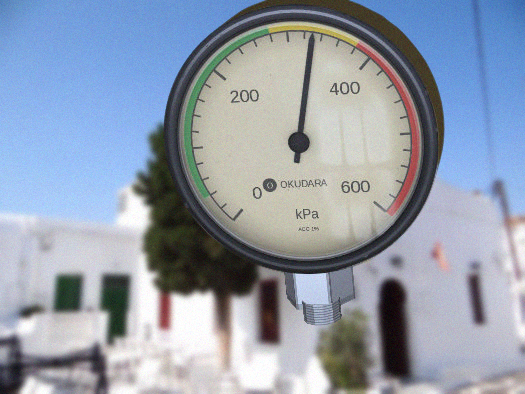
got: 330 kPa
